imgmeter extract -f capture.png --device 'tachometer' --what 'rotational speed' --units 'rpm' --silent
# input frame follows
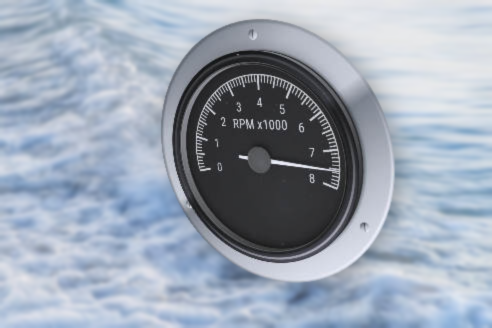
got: 7500 rpm
